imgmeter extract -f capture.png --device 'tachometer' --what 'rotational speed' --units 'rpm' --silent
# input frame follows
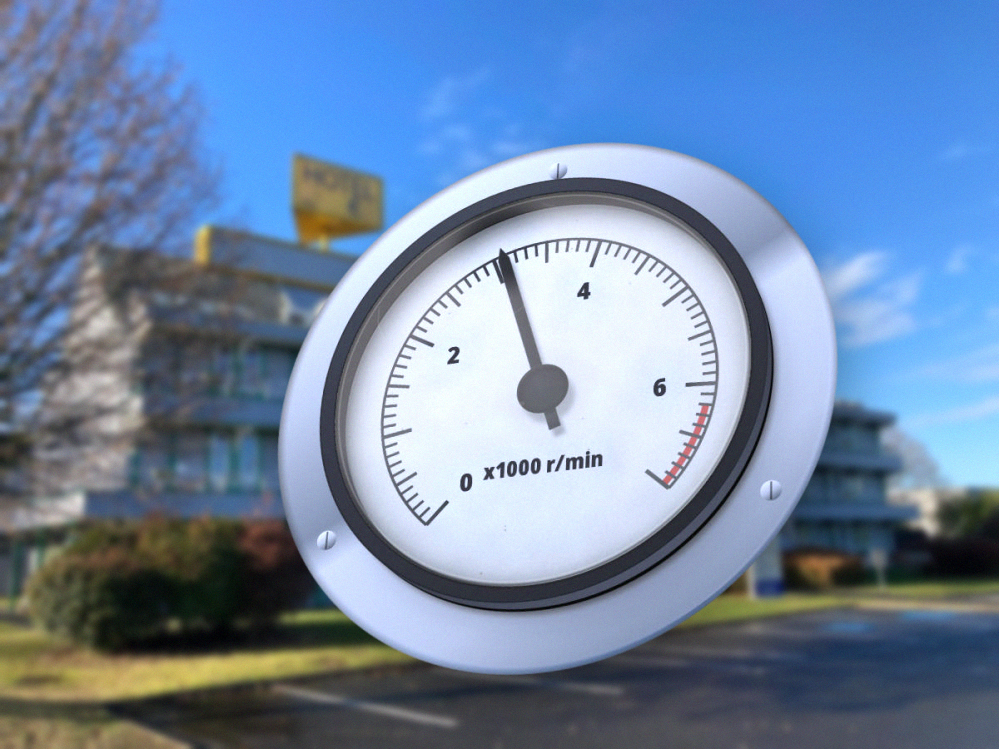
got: 3100 rpm
